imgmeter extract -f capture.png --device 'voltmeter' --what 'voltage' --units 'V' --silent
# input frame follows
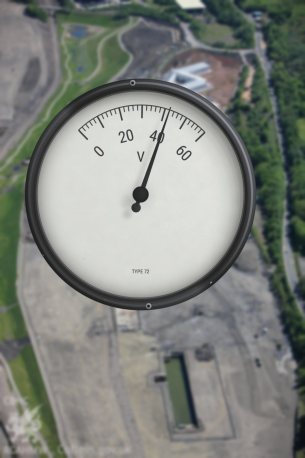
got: 42 V
